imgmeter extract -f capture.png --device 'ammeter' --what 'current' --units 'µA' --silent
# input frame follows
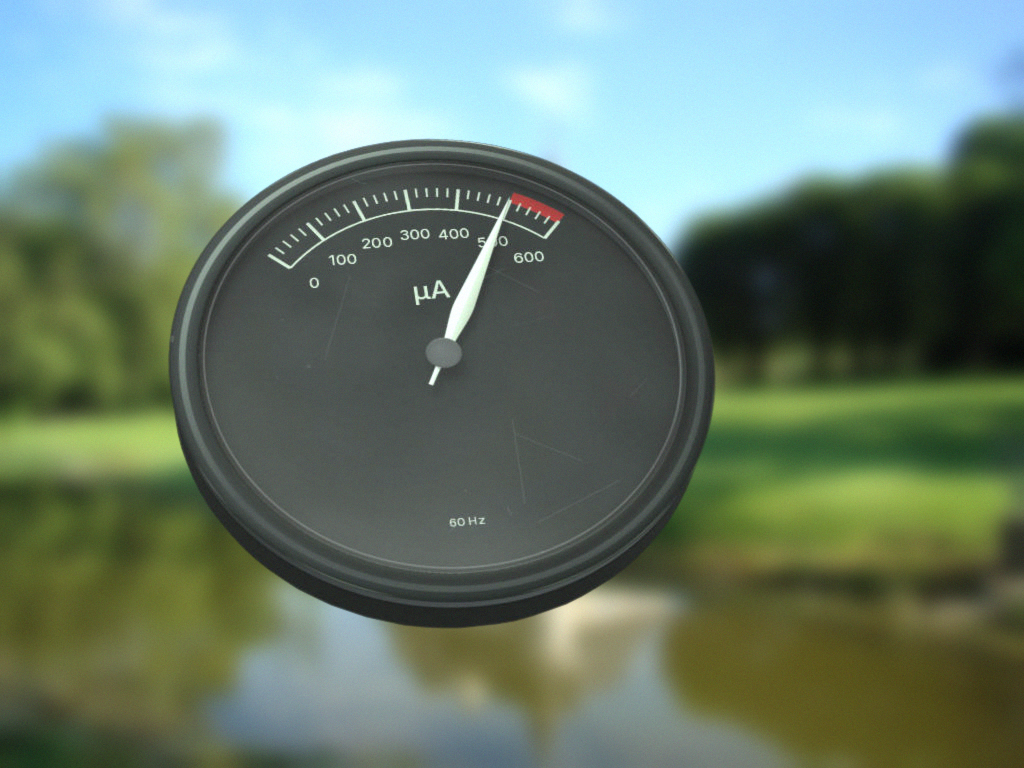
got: 500 µA
